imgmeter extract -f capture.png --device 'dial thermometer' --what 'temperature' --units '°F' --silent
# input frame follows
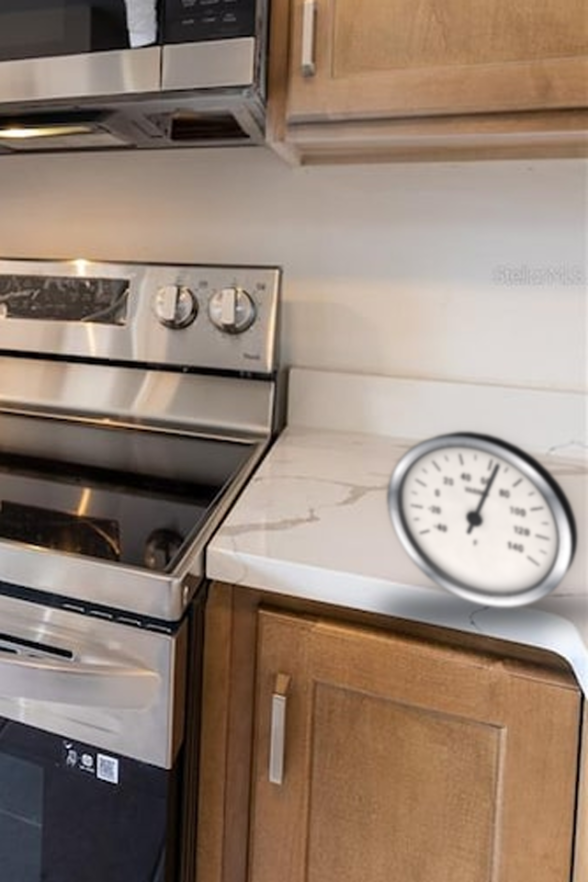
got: 65 °F
